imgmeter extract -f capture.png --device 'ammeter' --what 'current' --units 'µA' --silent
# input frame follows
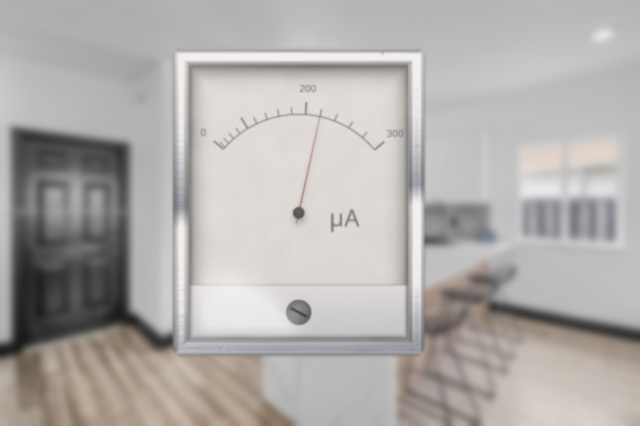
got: 220 µA
